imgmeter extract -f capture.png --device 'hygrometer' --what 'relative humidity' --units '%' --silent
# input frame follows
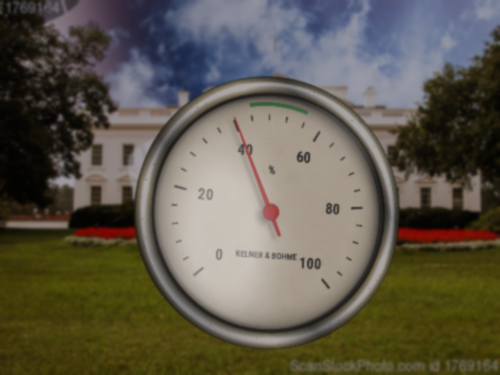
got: 40 %
